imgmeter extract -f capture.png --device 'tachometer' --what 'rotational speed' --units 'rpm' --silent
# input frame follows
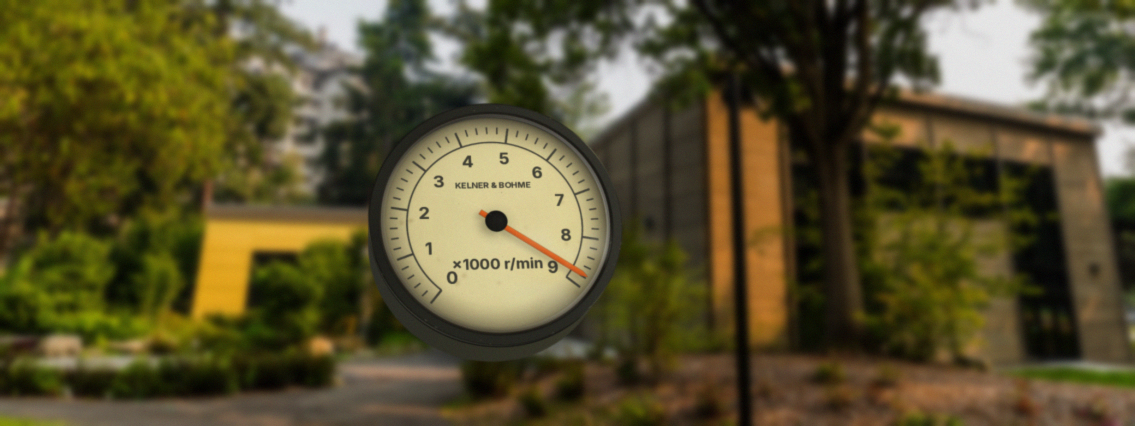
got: 8800 rpm
